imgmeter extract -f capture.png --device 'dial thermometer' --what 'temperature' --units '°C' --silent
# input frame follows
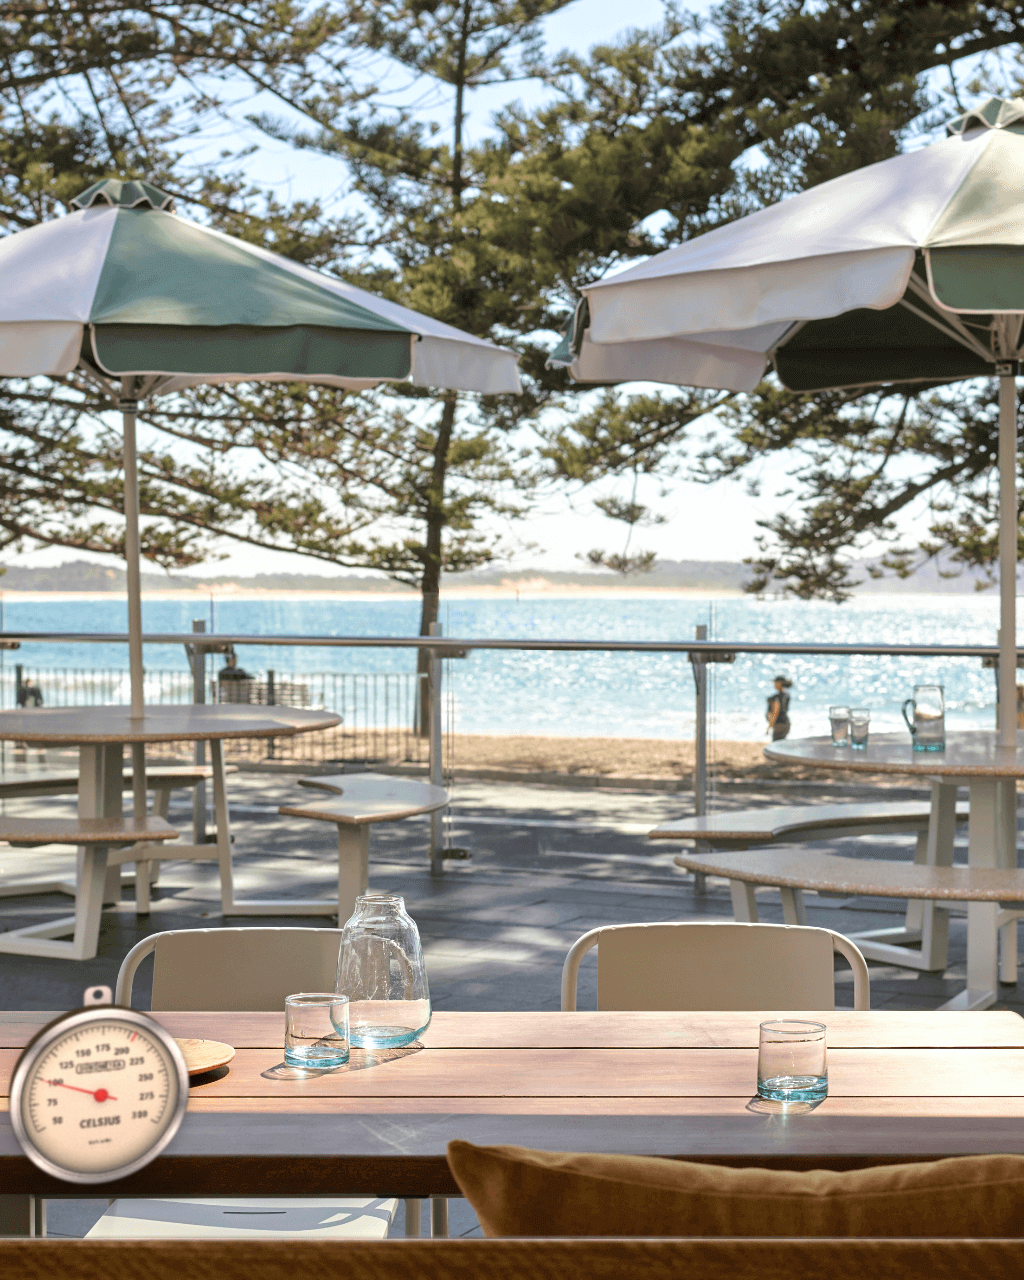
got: 100 °C
